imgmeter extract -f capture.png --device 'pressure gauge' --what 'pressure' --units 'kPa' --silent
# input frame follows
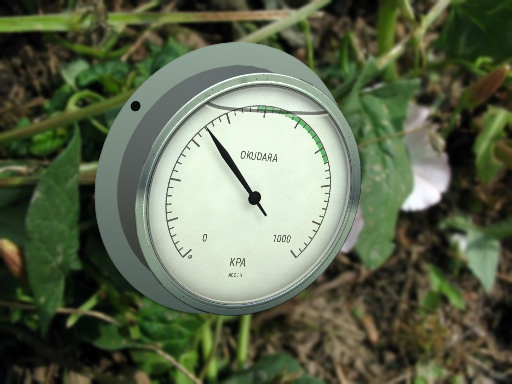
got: 340 kPa
